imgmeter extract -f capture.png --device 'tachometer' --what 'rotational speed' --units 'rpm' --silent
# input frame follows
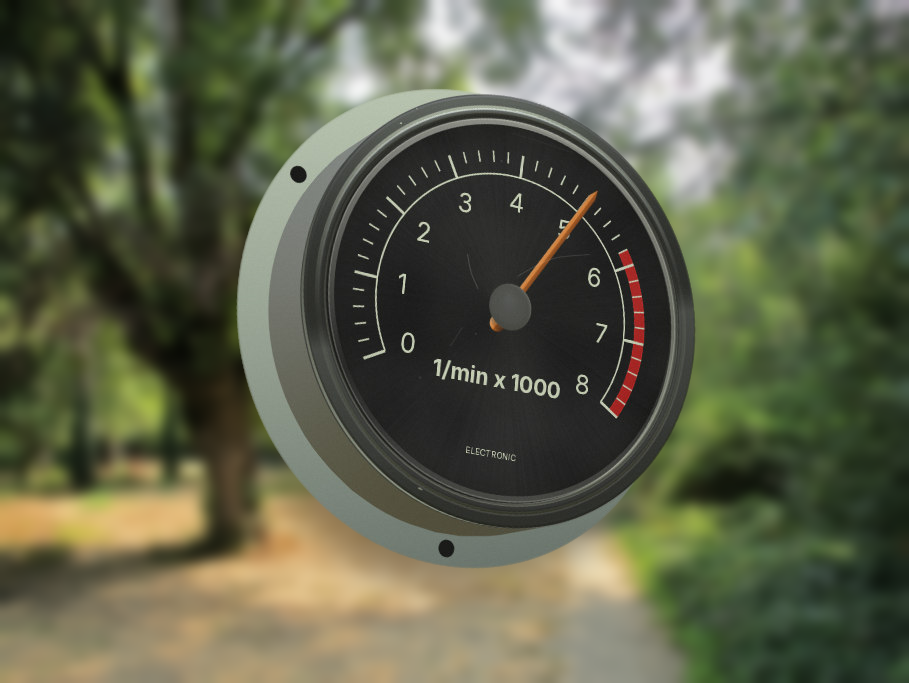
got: 5000 rpm
